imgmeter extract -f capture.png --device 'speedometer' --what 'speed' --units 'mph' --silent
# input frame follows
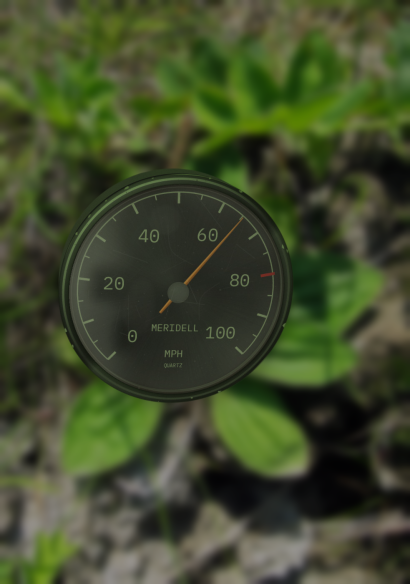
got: 65 mph
